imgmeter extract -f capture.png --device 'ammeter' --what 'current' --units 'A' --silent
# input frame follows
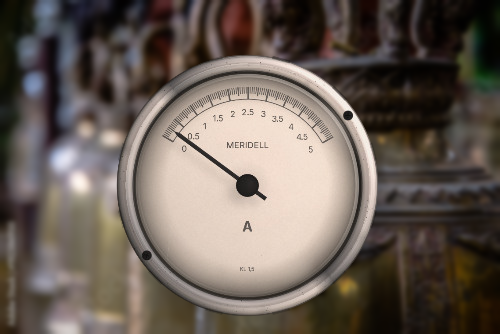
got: 0.25 A
